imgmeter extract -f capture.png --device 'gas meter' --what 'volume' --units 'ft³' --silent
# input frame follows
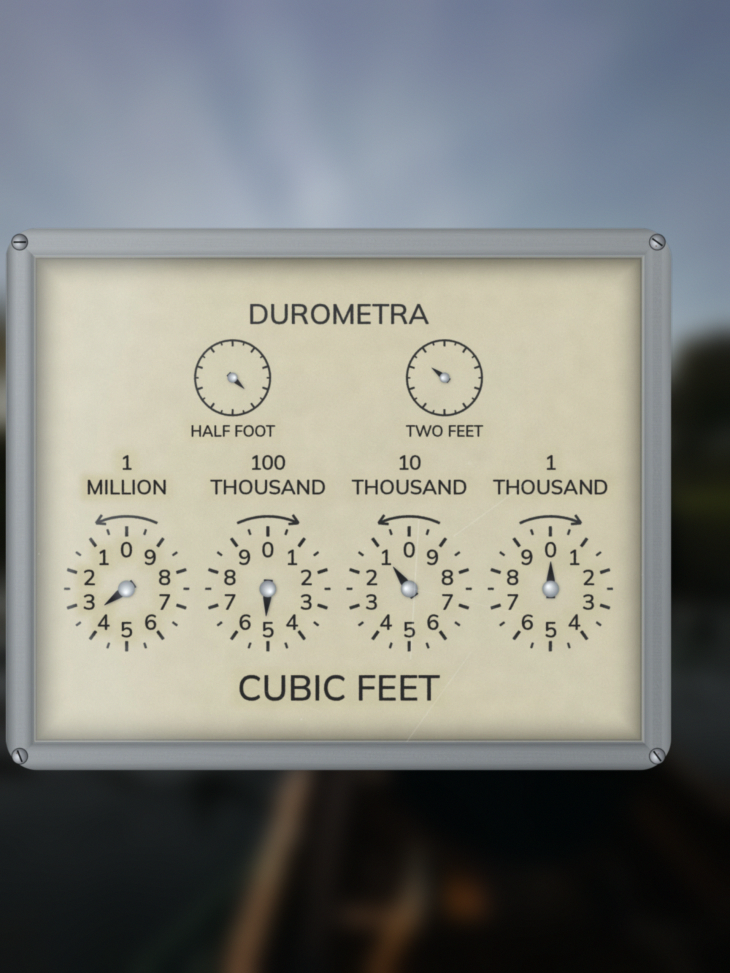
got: 351000 ft³
